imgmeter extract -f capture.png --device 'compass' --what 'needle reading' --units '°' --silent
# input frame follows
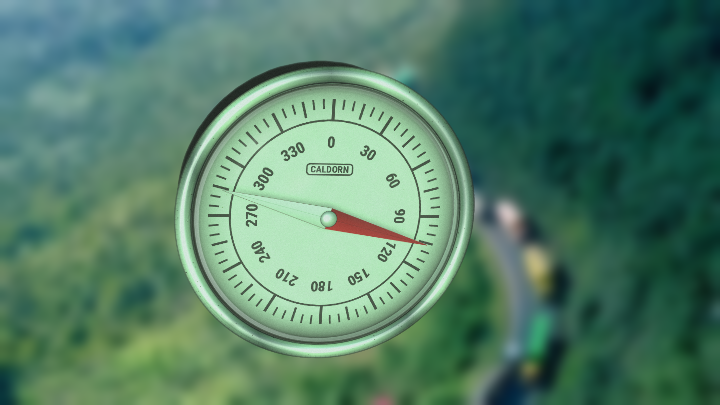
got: 105 °
